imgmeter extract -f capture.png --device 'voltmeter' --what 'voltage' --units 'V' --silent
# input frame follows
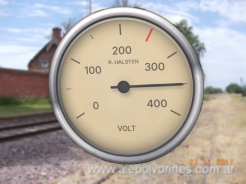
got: 350 V
